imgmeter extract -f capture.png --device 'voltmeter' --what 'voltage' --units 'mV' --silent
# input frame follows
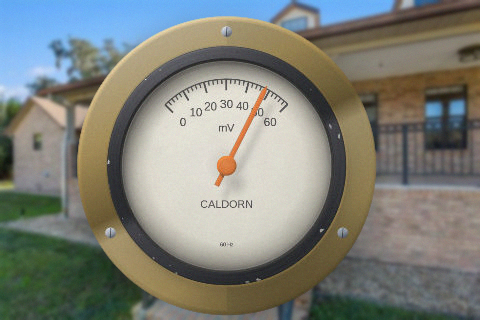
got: 48 mV
